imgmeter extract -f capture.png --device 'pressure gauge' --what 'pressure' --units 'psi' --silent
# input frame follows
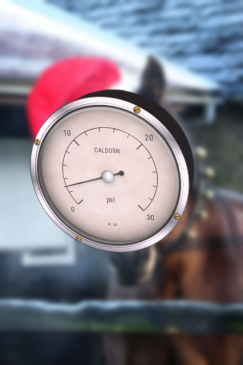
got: 3 psi
